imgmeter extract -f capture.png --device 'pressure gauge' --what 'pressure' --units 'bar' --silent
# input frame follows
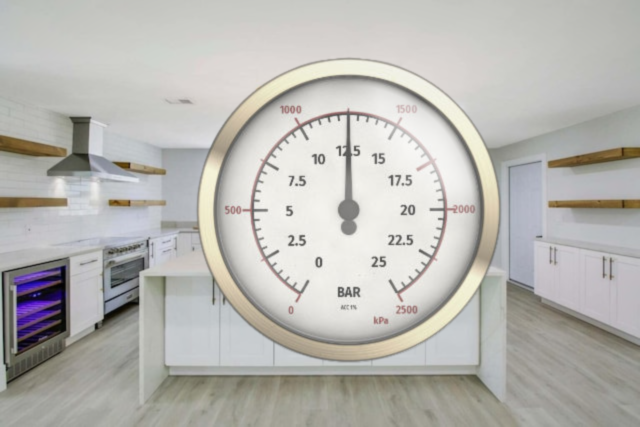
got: 12.5 bar
